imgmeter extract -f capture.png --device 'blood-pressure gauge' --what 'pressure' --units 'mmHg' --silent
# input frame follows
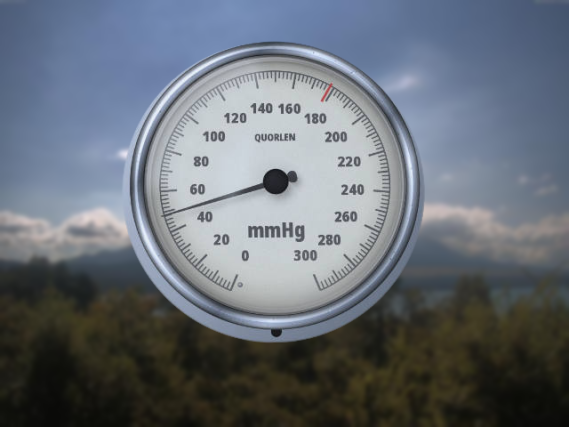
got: 48 mmHg
